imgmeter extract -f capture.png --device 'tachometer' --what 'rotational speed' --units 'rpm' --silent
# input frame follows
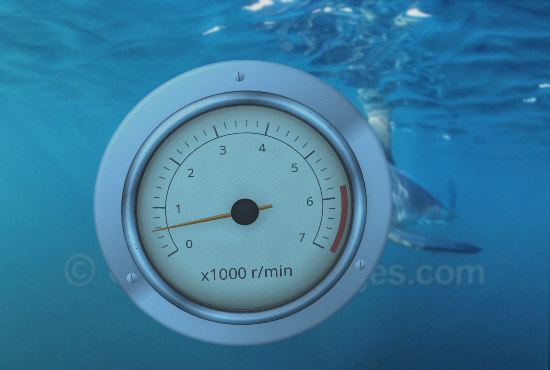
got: 600 rpm
